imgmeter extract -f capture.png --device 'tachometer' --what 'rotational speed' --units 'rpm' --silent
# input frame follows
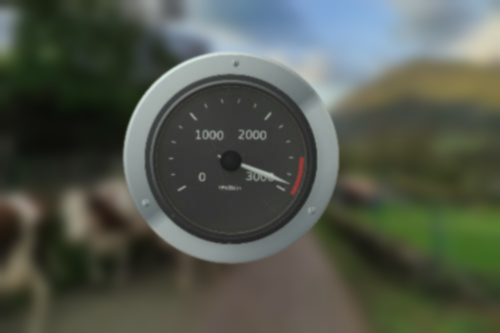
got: 2900 rpm
